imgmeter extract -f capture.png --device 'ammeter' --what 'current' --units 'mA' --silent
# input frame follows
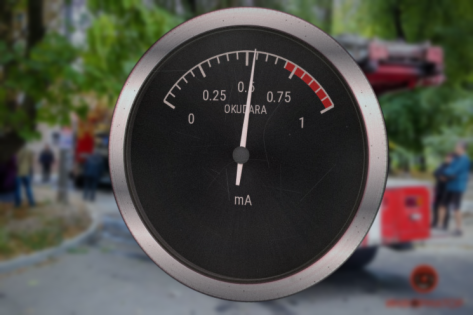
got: 0.55 mA
